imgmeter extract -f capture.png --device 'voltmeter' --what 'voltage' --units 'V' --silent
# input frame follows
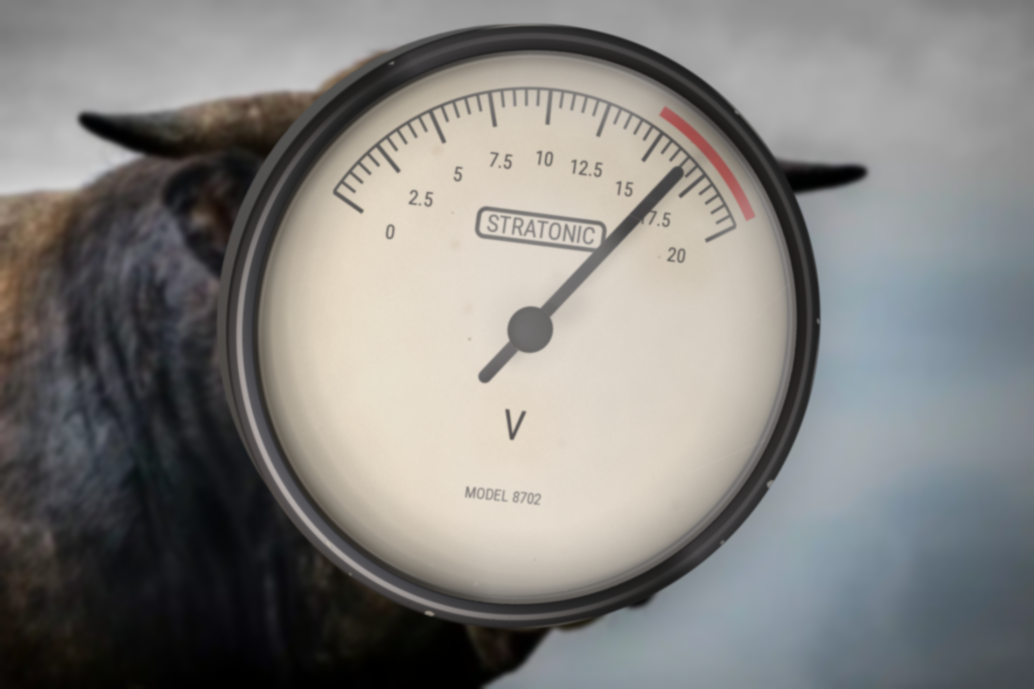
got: 16.5 V
